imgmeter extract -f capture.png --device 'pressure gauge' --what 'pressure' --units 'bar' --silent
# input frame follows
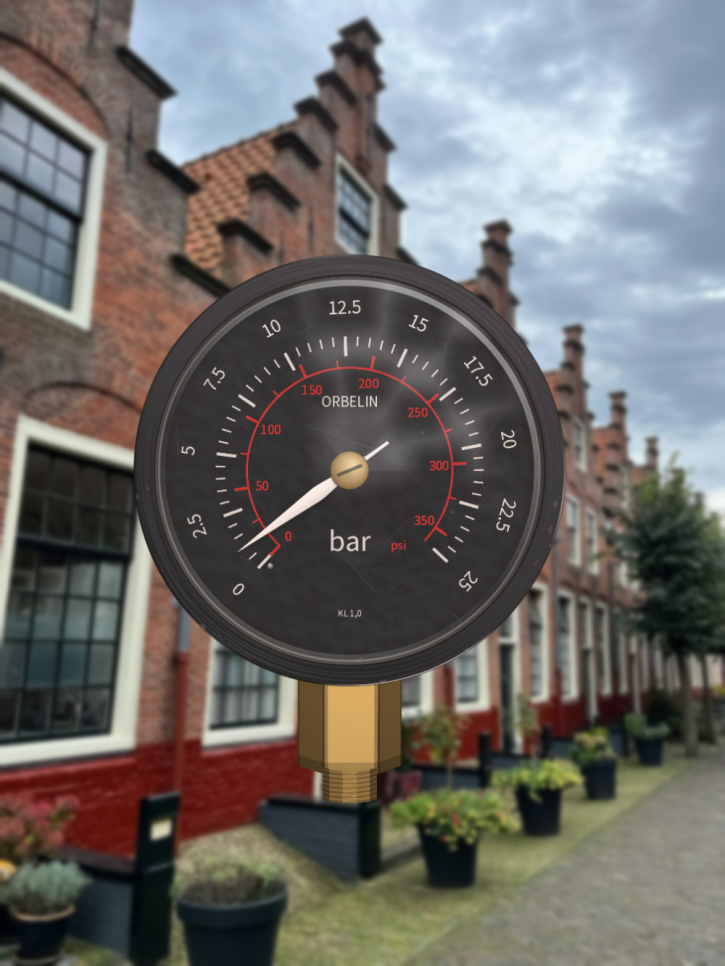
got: 1 bar
